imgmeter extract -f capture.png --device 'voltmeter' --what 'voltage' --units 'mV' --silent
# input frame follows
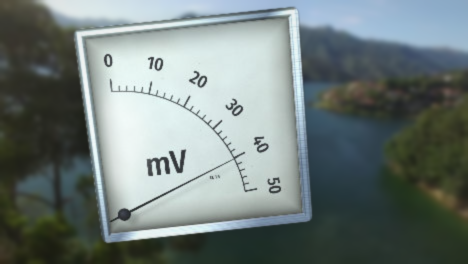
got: 40 mV
